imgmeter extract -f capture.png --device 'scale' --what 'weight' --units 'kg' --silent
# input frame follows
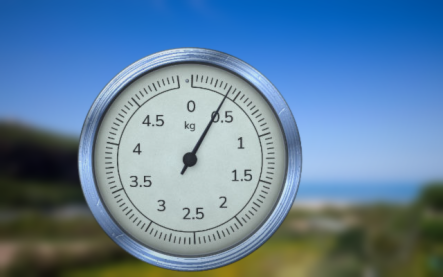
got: 0.4 kg
